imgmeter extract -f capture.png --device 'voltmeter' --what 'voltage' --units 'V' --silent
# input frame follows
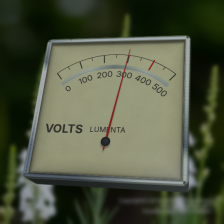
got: 300 V
